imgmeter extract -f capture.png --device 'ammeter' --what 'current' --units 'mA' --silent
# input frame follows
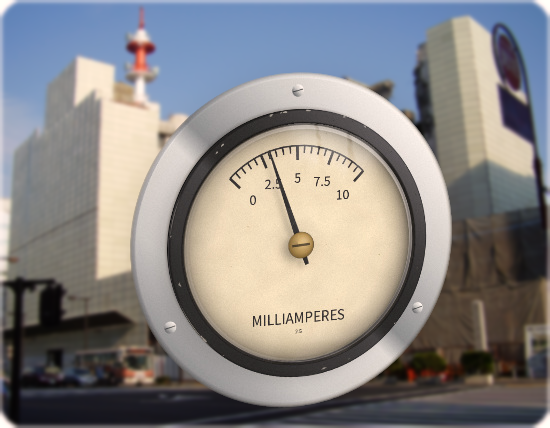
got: 3 mA
